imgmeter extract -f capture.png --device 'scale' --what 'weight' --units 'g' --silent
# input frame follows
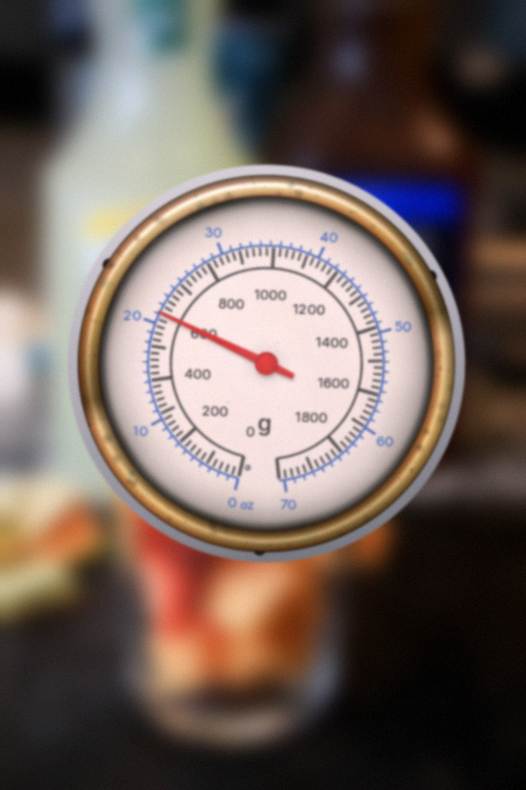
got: 600 g
